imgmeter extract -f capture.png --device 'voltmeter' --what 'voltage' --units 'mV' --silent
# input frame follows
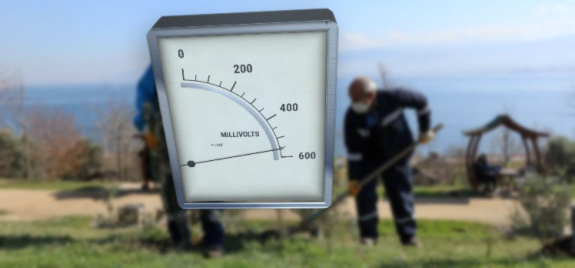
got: 550 mV
